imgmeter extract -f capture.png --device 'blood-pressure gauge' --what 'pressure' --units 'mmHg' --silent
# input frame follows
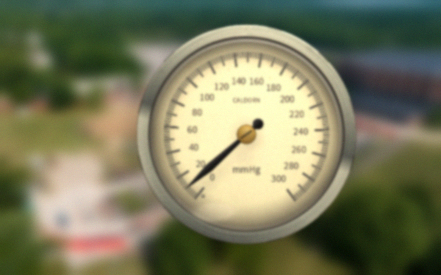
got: 10 mmHg
